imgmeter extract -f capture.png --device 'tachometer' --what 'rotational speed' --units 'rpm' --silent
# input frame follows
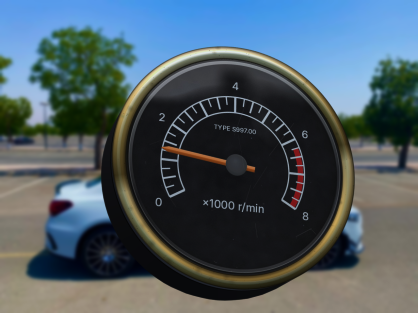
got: 1250 rpm
